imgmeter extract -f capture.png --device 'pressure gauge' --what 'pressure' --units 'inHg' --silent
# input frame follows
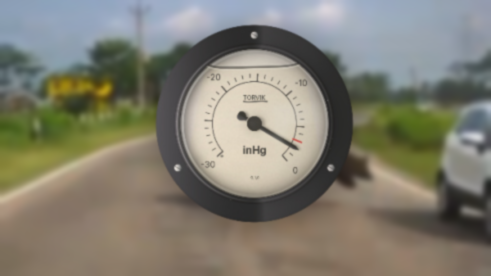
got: -2 inHg
